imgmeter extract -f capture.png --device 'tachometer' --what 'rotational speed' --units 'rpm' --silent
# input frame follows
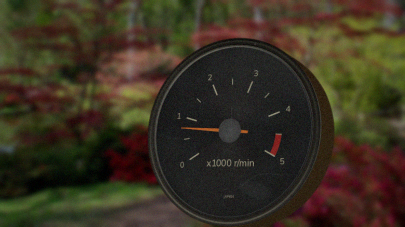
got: 750 rpm
